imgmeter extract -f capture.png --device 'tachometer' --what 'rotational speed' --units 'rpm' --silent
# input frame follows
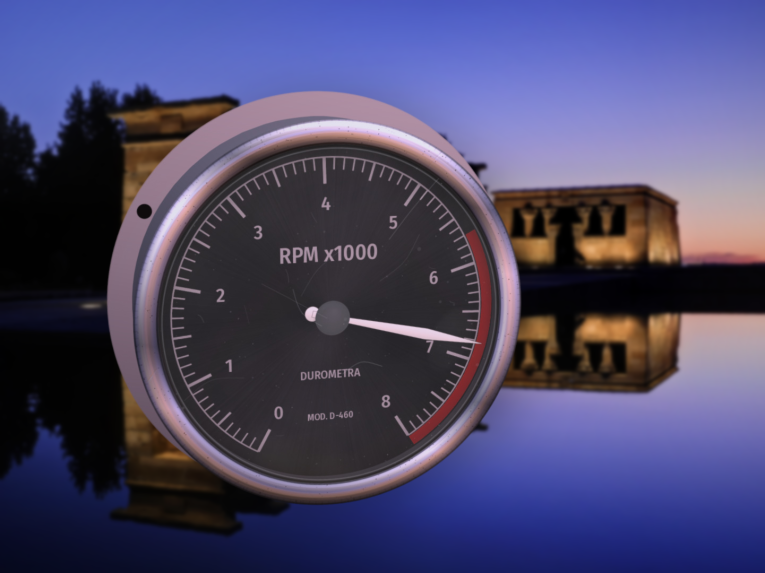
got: 6800 rpm
